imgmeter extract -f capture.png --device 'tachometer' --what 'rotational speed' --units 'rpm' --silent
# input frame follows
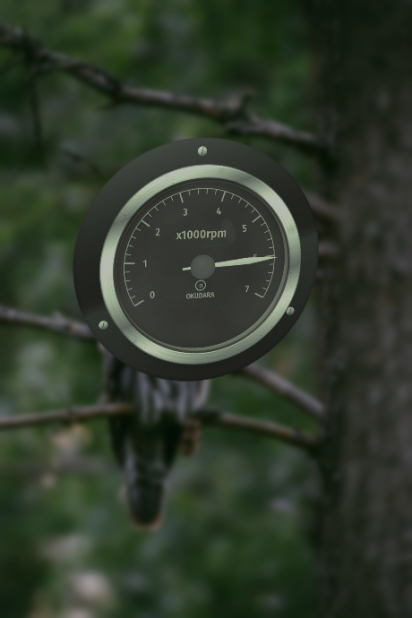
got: 6000 rpm
